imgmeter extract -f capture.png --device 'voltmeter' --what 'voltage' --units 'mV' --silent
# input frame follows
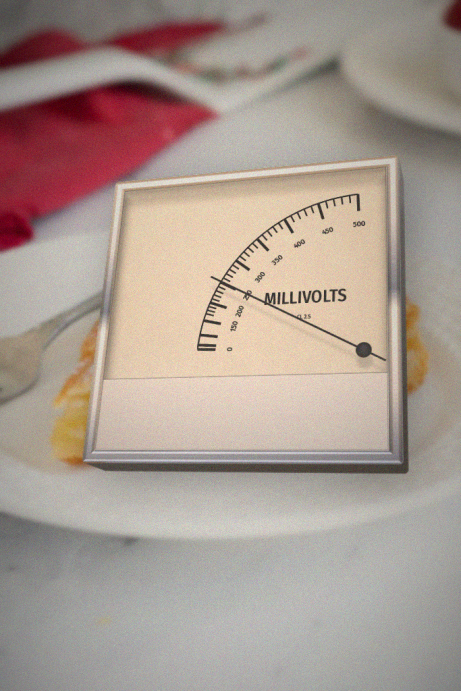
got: 250 mV
